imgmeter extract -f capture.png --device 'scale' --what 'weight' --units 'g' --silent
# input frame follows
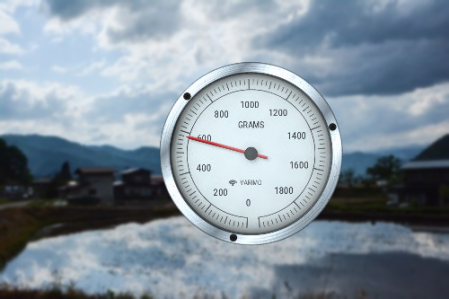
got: 580 g
